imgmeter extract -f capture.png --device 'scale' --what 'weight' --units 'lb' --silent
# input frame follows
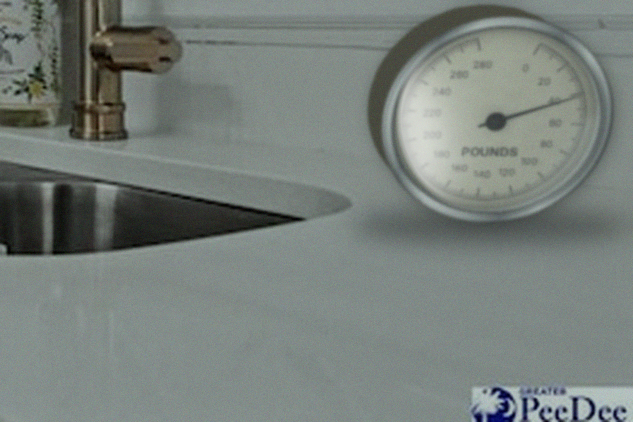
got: 40 lb
